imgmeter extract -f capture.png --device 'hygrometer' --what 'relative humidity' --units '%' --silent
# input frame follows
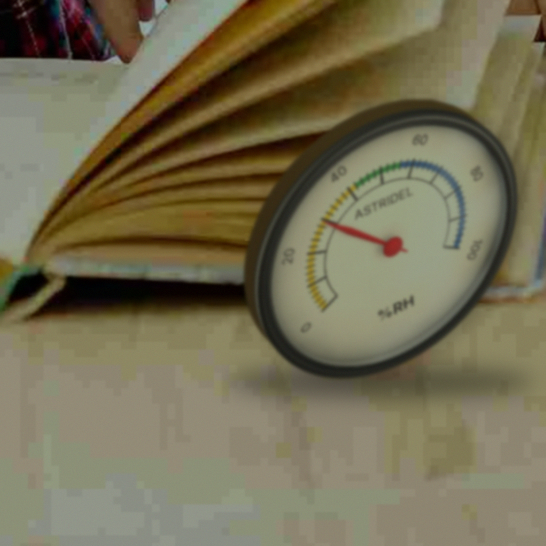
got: 30 %
